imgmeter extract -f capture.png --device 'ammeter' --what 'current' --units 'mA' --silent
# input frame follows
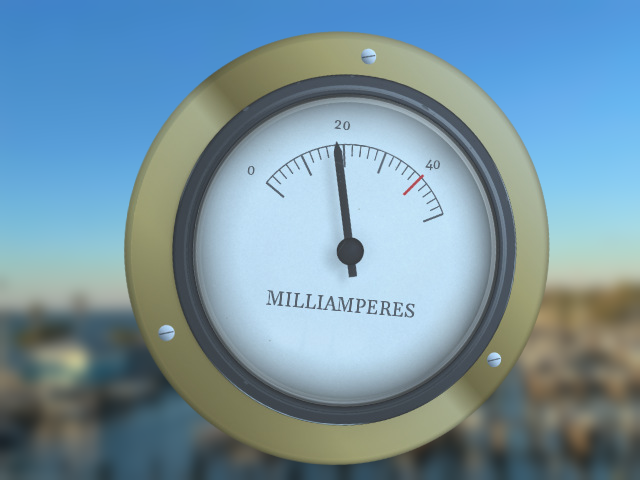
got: 18 mA
